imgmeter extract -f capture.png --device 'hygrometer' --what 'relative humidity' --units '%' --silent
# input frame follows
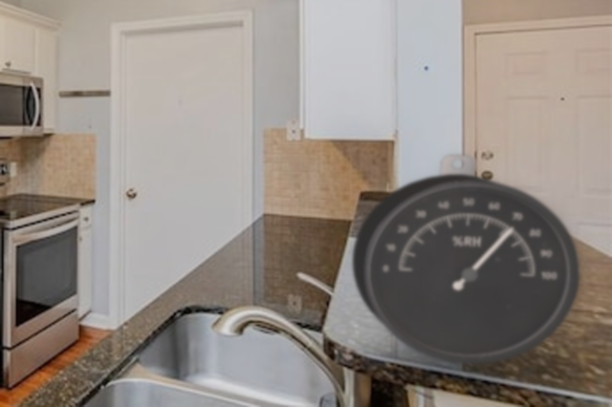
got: 70 %
